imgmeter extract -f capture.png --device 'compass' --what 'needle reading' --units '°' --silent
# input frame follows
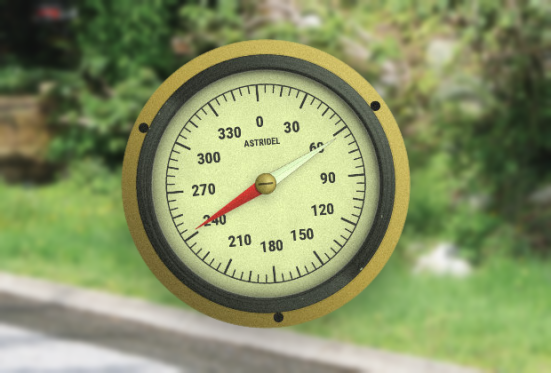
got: 242.5 °
